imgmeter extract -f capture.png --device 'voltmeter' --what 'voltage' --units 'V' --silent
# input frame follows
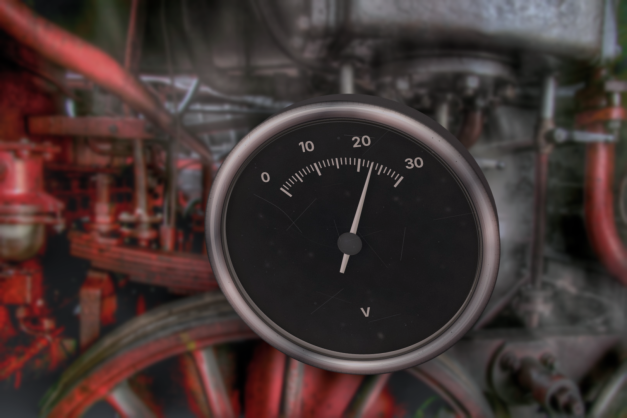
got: 23 V
